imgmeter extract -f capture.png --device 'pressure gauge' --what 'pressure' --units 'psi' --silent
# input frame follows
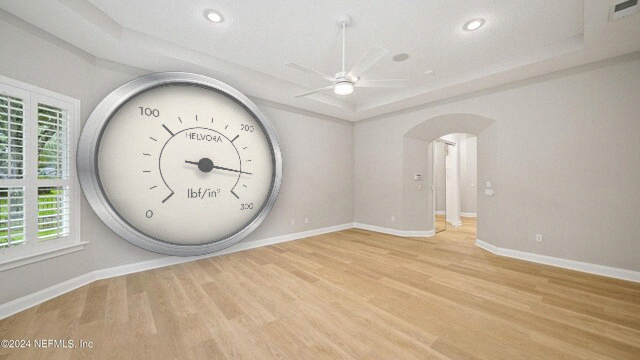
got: 260 psi
